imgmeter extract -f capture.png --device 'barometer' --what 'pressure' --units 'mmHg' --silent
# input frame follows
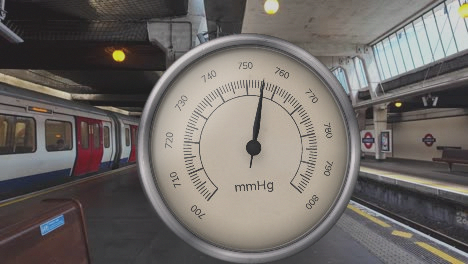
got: 755 mmHg
